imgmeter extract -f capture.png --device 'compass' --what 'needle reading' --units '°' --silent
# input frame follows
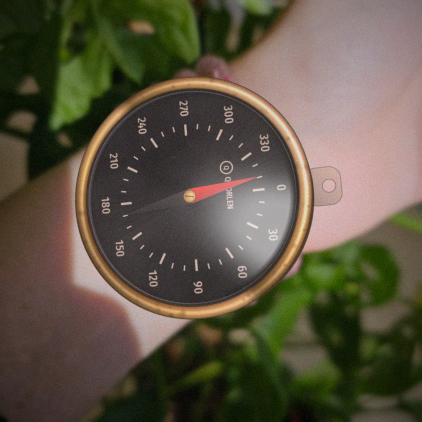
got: 350 °
